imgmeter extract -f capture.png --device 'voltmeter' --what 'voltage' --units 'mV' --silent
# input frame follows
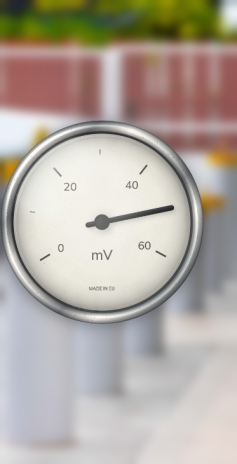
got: 50 mV
